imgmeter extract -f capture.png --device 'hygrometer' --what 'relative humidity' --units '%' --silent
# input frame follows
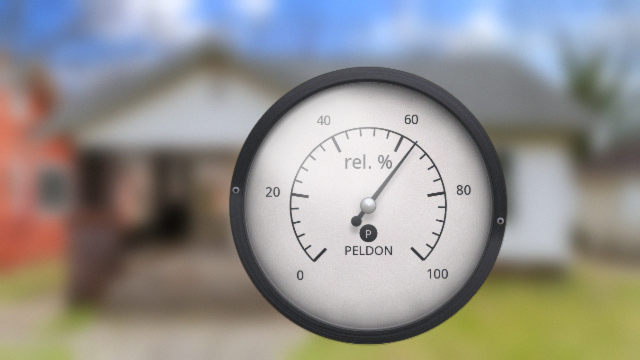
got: 64 %
